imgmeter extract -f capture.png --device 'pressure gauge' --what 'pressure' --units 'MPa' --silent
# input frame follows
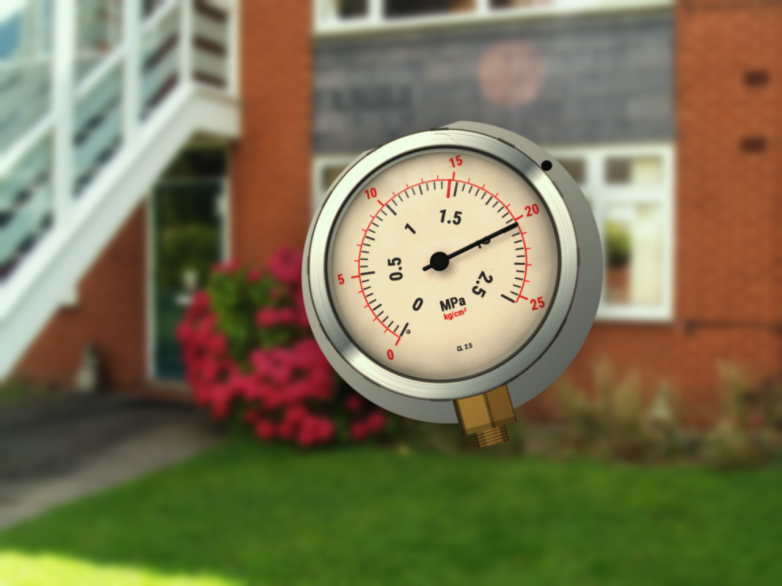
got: 2 MPa
